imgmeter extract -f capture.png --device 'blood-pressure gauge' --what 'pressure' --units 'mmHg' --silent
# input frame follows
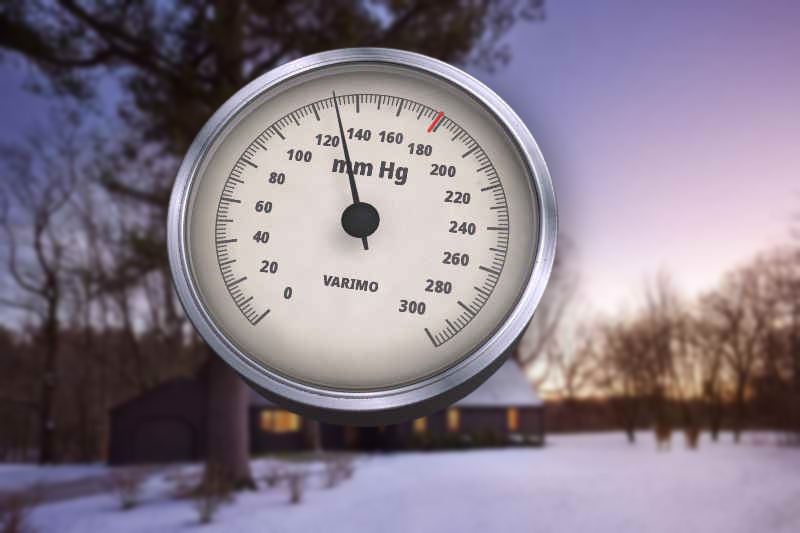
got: 130 mmHg
